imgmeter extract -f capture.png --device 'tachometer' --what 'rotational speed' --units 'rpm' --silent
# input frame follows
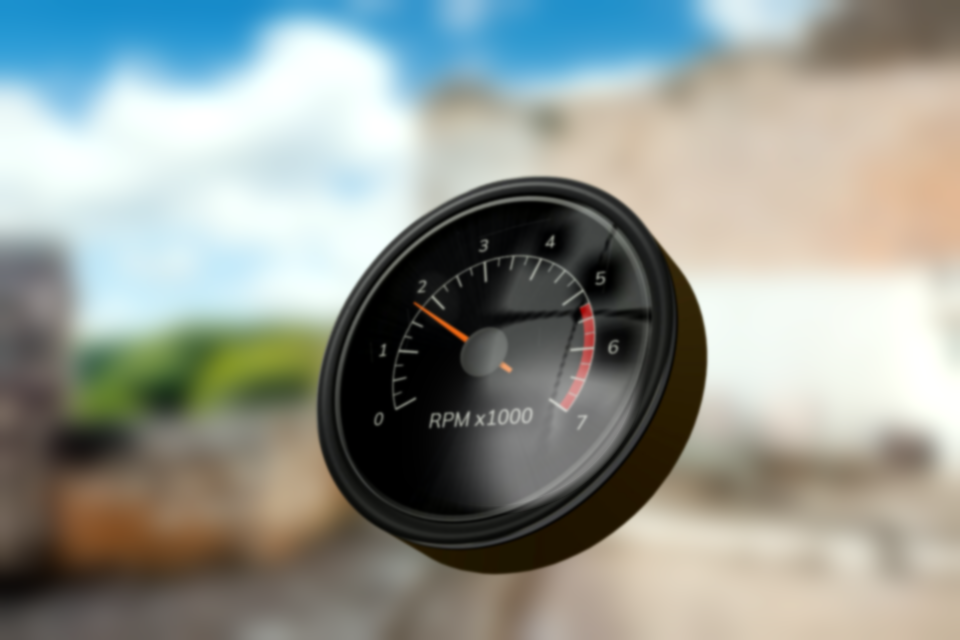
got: 1750 rpm
